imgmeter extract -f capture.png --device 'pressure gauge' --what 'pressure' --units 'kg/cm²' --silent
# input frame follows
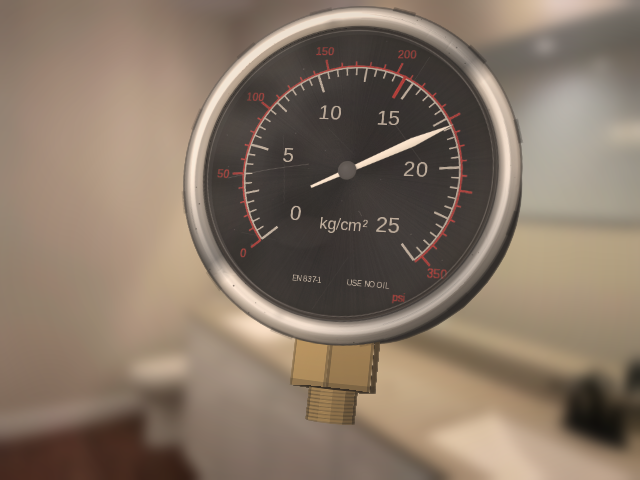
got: 18 kg/cm²
